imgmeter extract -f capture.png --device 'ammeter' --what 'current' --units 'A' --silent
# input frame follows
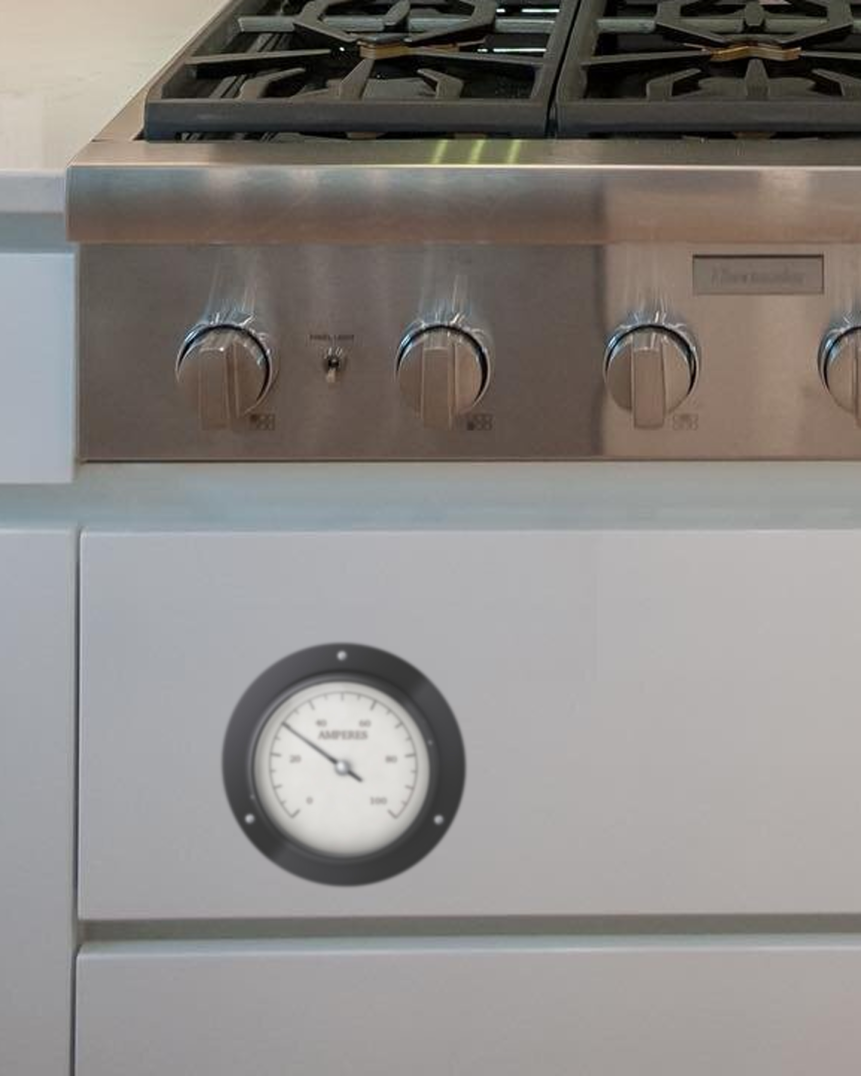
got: 30 A
